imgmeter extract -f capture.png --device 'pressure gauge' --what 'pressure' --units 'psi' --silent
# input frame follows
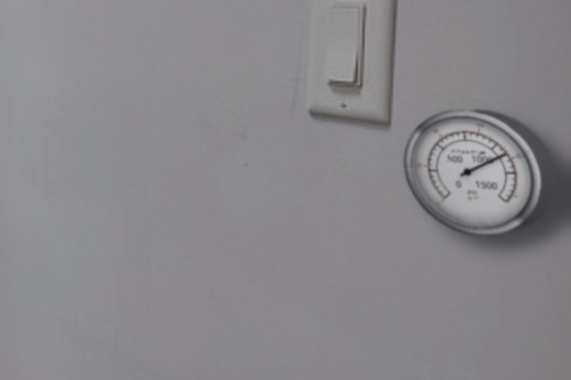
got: 1100 psi
